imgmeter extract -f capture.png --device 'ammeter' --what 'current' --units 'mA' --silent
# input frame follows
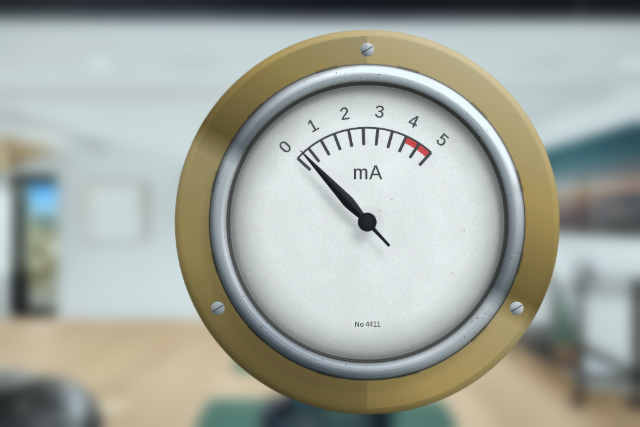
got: 0.25 mA
